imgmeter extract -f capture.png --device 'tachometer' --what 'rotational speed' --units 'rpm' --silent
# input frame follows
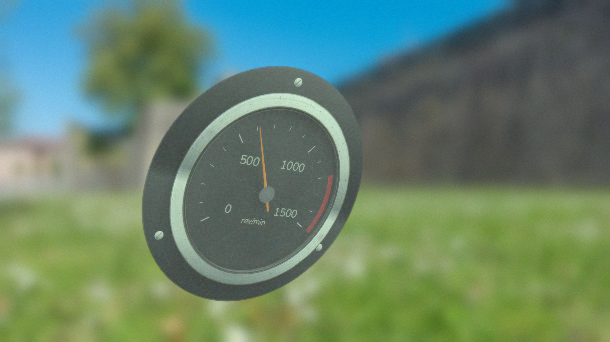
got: 600 rpm
